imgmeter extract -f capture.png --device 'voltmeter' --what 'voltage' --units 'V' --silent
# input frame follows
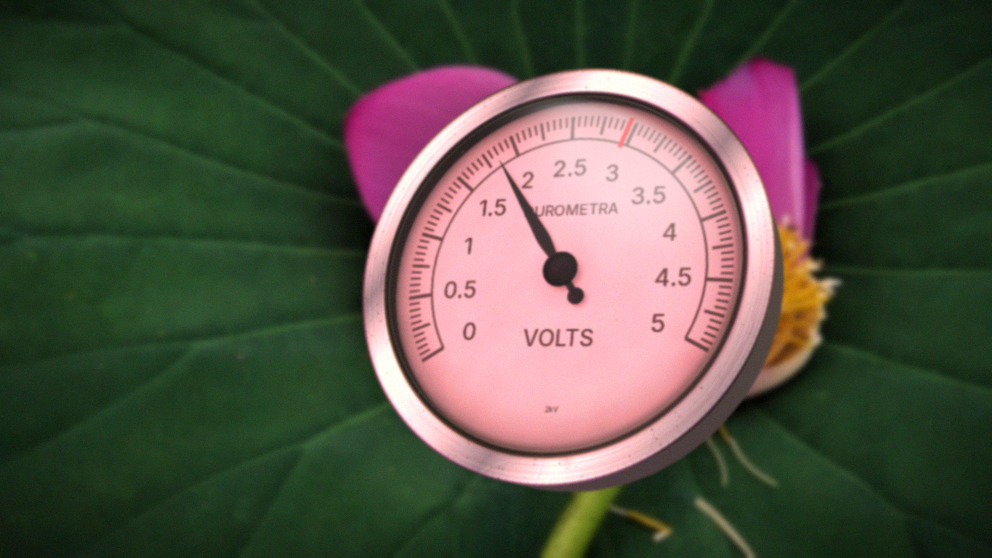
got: 1.85 V
